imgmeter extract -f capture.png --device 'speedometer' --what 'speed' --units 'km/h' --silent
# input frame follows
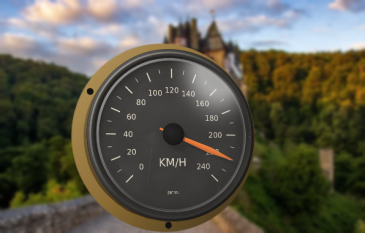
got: 220 km/h
